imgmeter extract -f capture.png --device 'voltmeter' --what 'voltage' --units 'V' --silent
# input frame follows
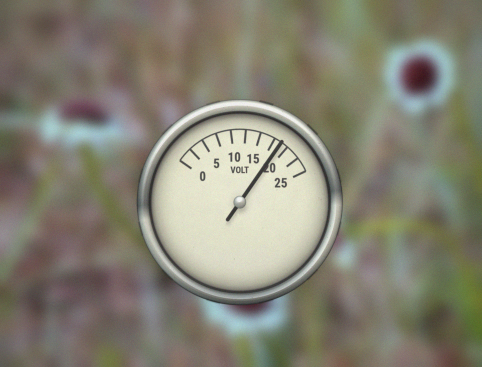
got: 18.75 V
